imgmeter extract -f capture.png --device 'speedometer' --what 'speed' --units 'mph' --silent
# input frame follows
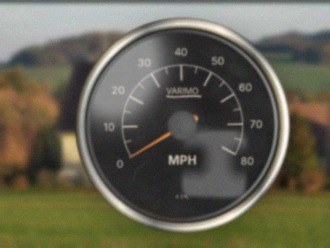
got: 0 mph
